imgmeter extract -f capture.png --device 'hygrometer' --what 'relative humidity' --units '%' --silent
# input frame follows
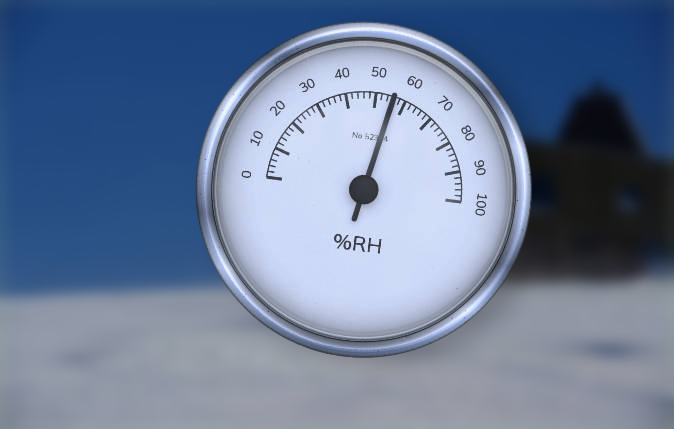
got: 56 %
